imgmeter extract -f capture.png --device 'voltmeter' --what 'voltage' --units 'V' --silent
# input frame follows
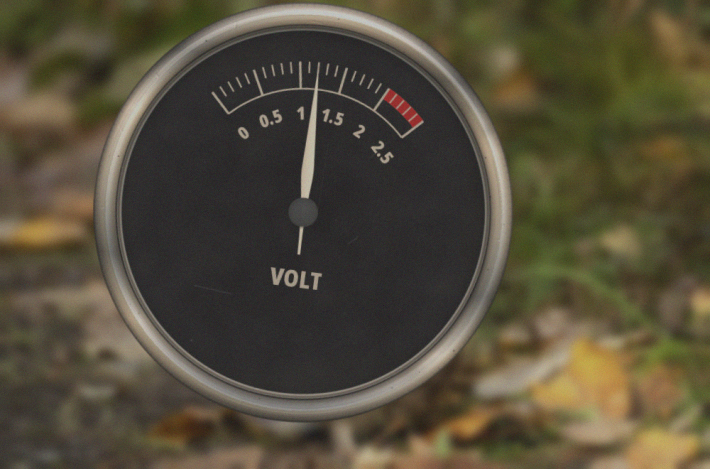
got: 1.2 V
